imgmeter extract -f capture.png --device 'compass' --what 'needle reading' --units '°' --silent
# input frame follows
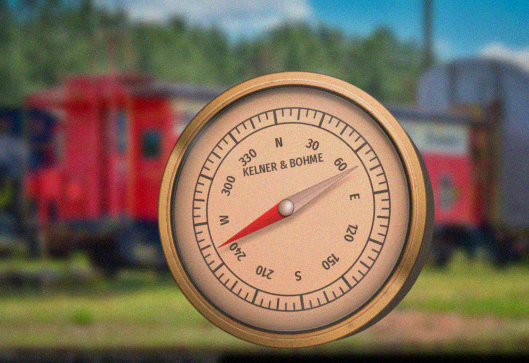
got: 250 °
